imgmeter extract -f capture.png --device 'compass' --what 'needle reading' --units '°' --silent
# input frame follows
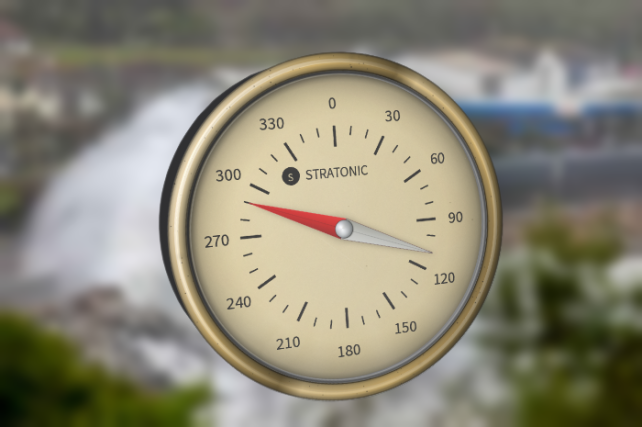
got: 290 °
